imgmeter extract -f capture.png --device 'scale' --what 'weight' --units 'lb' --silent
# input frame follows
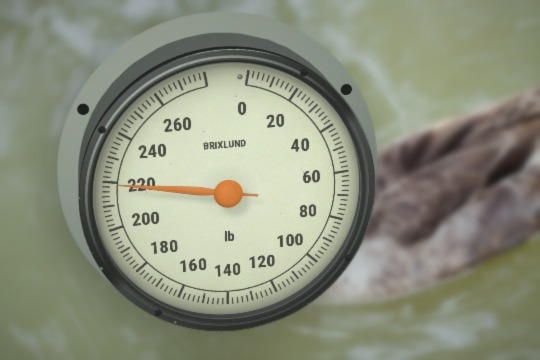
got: 220 lb
